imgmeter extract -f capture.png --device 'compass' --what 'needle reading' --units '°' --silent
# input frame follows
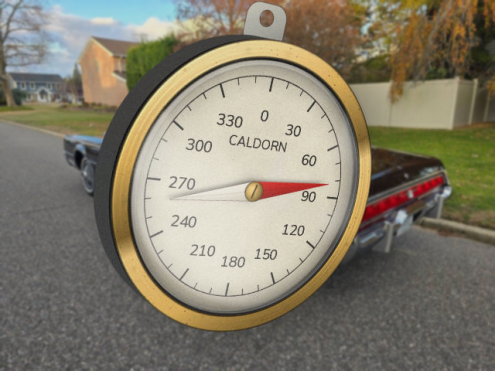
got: 80 °
